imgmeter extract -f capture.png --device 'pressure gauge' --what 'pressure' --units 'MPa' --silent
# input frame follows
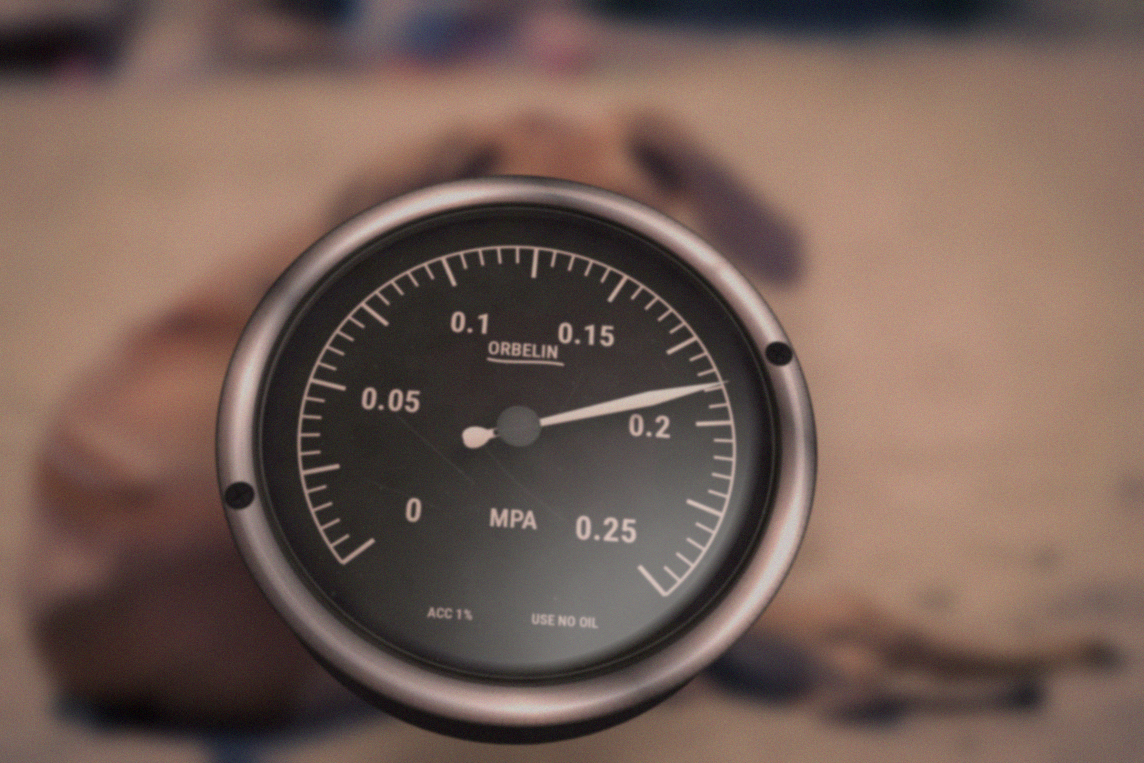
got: 0.19 MPa
